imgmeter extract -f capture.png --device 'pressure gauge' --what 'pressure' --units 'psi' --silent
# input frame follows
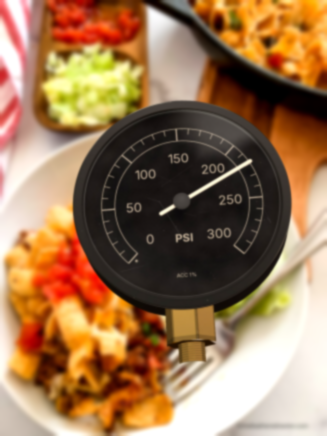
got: 220 psi
